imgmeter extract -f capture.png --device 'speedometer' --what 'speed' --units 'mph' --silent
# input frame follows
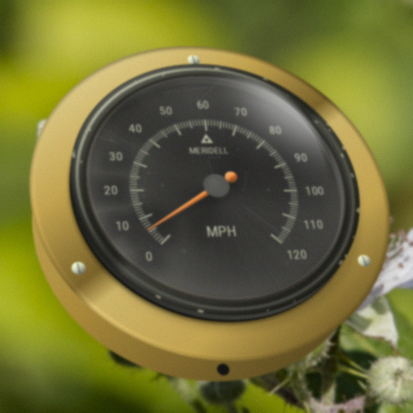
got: 5 mph
